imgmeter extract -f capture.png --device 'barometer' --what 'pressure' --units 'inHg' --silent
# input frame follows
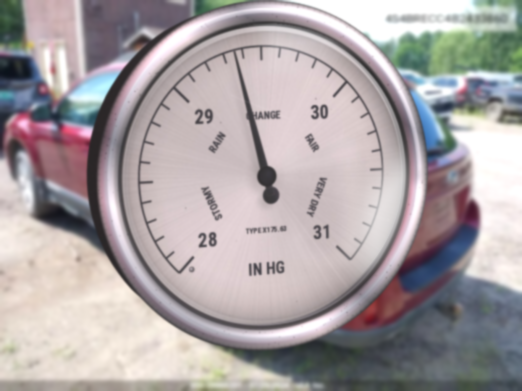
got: 29.35 inHg
